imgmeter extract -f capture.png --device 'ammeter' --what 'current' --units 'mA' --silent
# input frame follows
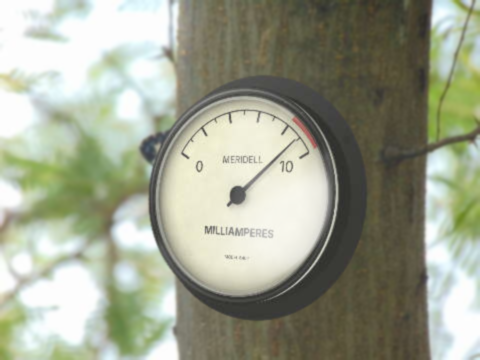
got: 9 mA
